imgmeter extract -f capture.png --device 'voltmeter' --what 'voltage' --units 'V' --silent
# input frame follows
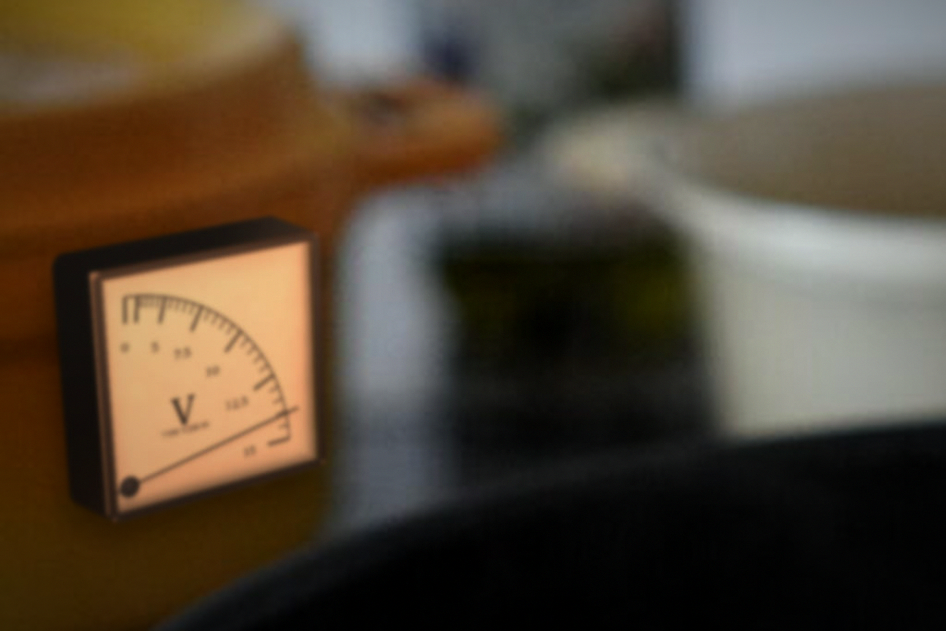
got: 14 V
